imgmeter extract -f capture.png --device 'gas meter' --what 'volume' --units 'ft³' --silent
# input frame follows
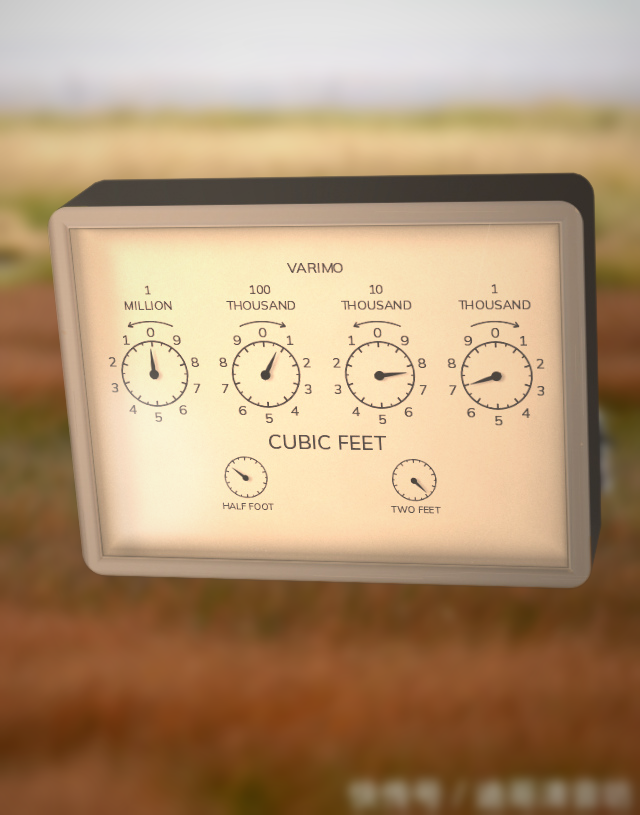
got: 7700 ft³
